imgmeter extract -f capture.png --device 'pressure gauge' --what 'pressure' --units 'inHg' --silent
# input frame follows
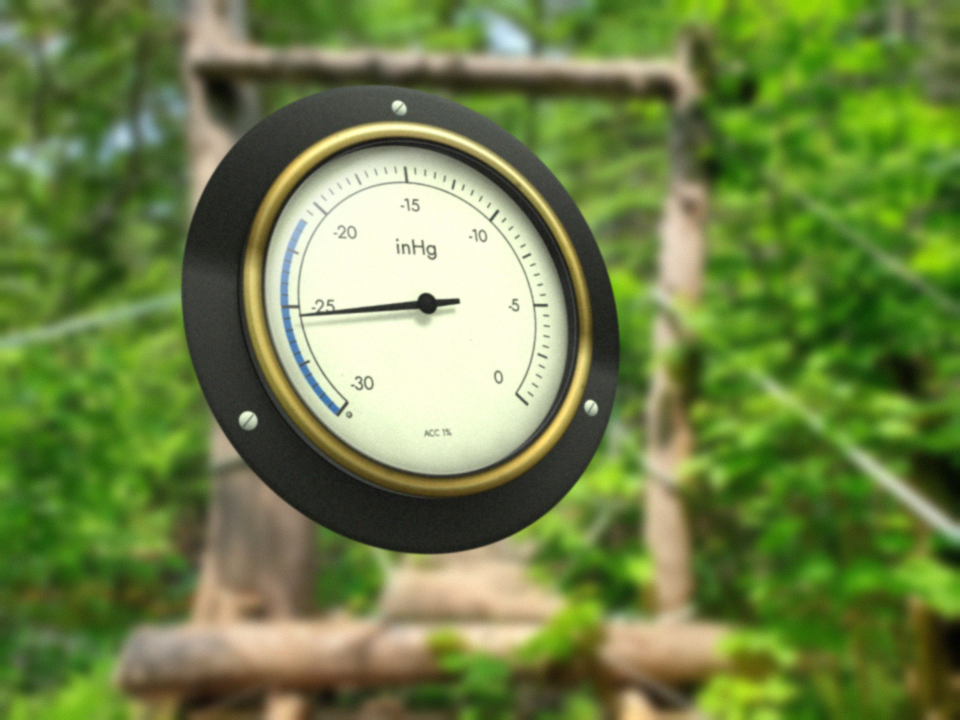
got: -25.5 inHg
